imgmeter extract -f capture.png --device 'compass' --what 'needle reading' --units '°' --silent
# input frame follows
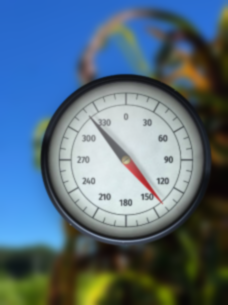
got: 140 °
